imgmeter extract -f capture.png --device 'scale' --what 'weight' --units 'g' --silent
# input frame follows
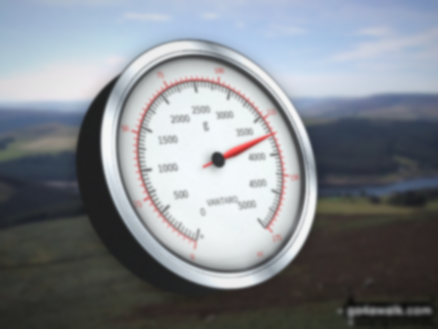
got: 3750 g
